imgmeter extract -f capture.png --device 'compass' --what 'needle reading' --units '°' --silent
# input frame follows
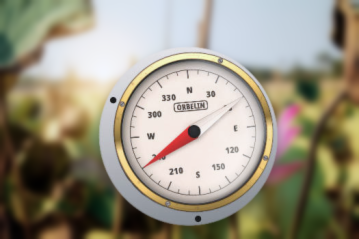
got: 240 °
